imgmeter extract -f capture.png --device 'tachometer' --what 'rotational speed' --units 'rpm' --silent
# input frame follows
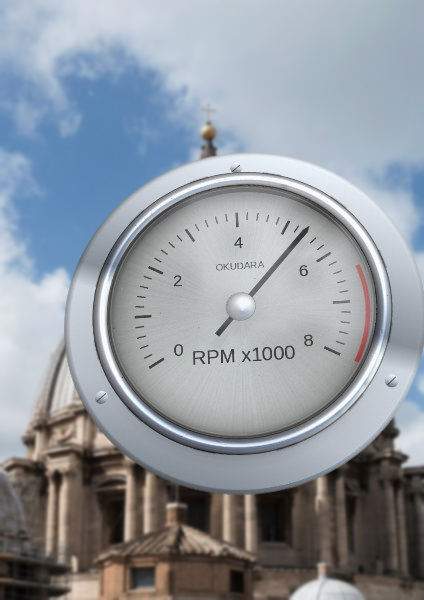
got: 5400 rpm
